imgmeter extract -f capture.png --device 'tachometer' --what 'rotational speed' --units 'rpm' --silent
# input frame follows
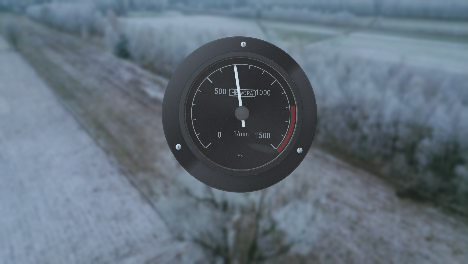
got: 700 rpm
